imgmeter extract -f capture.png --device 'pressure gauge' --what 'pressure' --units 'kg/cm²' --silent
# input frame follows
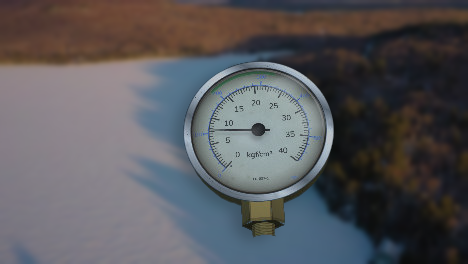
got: 7.5 kg/cm²
